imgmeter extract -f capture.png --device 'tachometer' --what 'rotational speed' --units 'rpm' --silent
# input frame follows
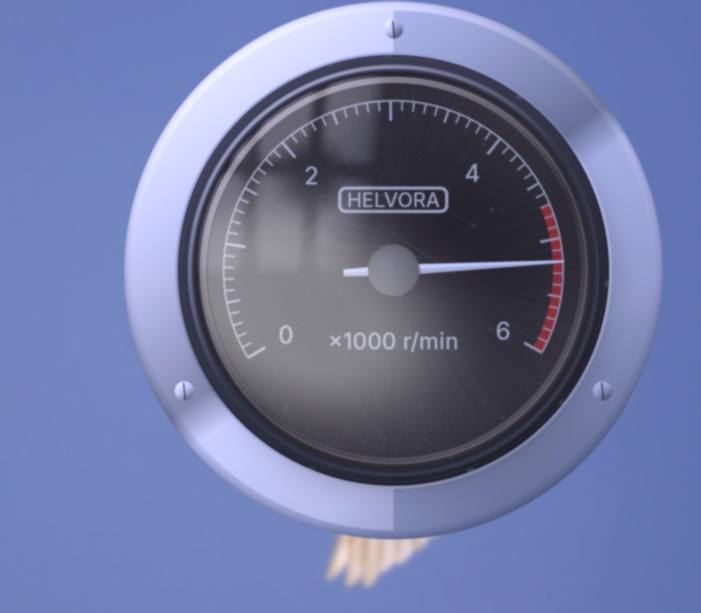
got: 5200 rpm
